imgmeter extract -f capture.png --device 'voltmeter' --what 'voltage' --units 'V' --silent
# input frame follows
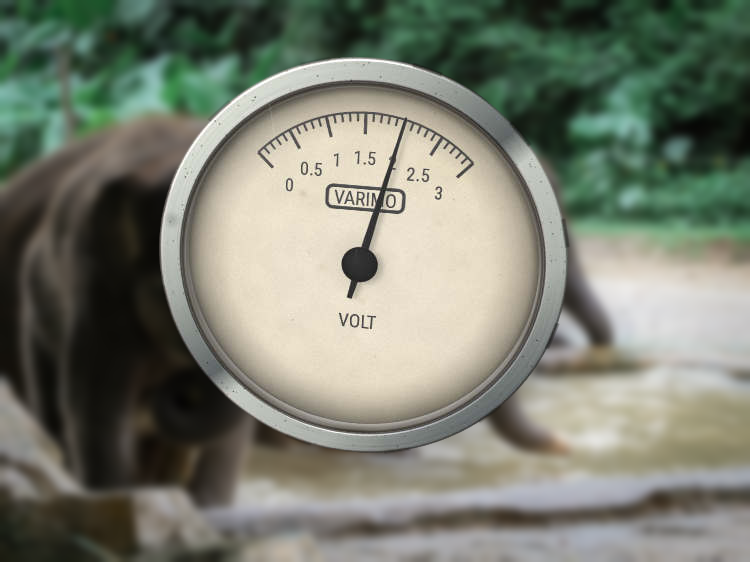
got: 2 V
